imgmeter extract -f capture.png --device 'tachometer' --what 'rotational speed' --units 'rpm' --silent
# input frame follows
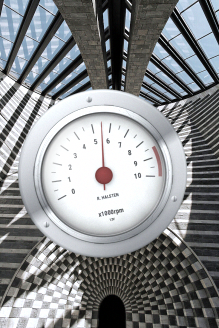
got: 5500 rpm
